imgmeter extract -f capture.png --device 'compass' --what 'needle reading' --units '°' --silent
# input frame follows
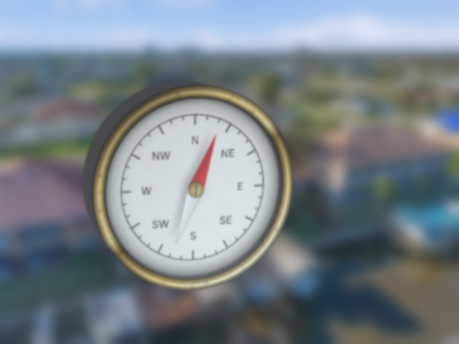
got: 20 °
